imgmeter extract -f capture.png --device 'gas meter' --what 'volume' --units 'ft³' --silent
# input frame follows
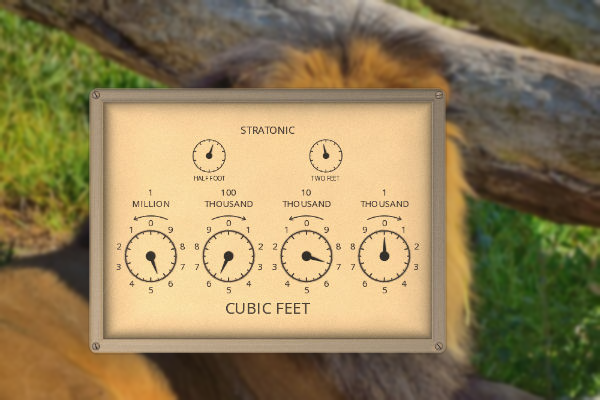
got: 557000 ft³
